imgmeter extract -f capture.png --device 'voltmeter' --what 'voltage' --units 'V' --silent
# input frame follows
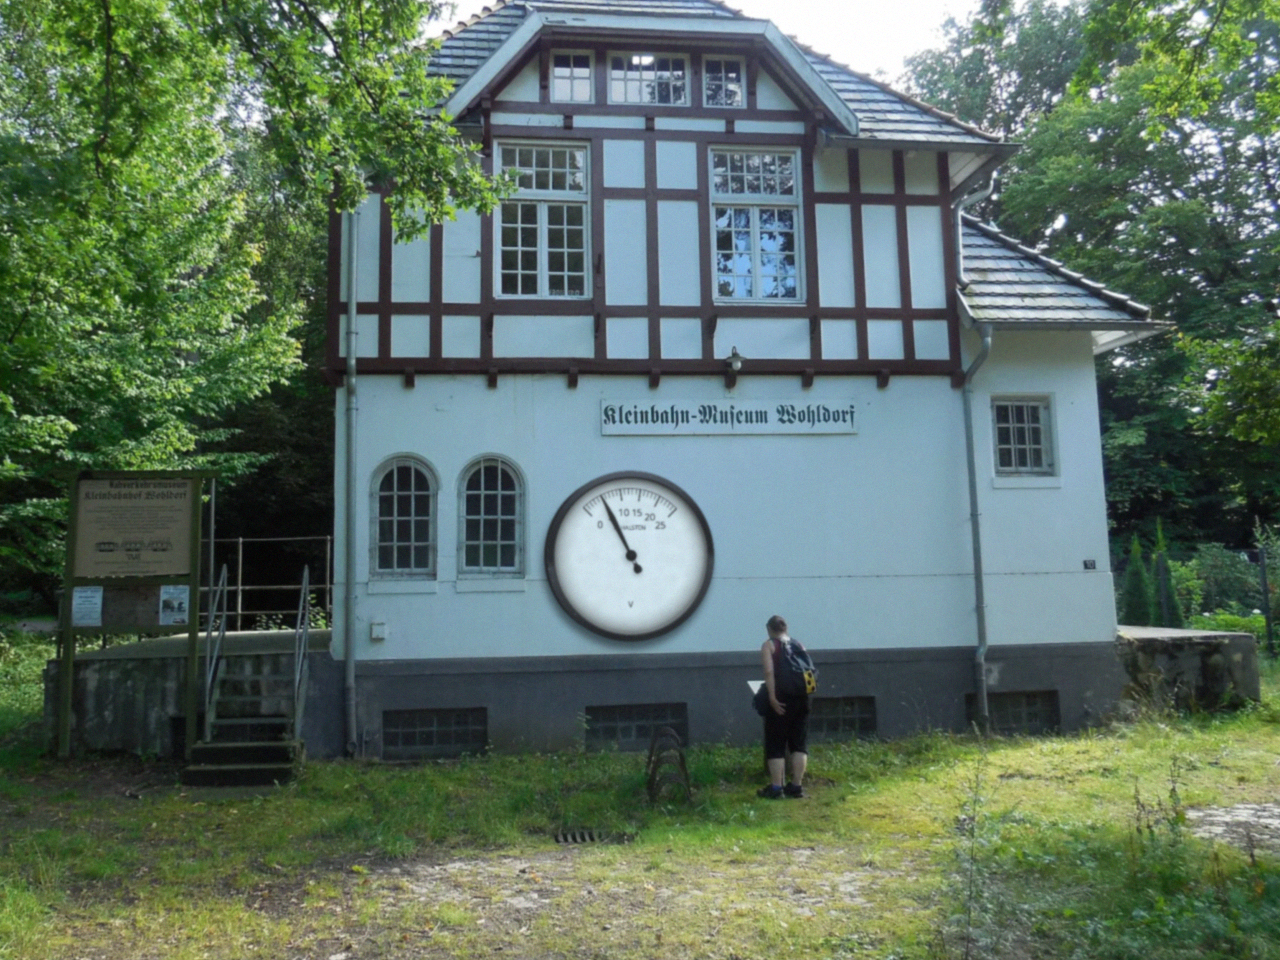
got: 5 V
